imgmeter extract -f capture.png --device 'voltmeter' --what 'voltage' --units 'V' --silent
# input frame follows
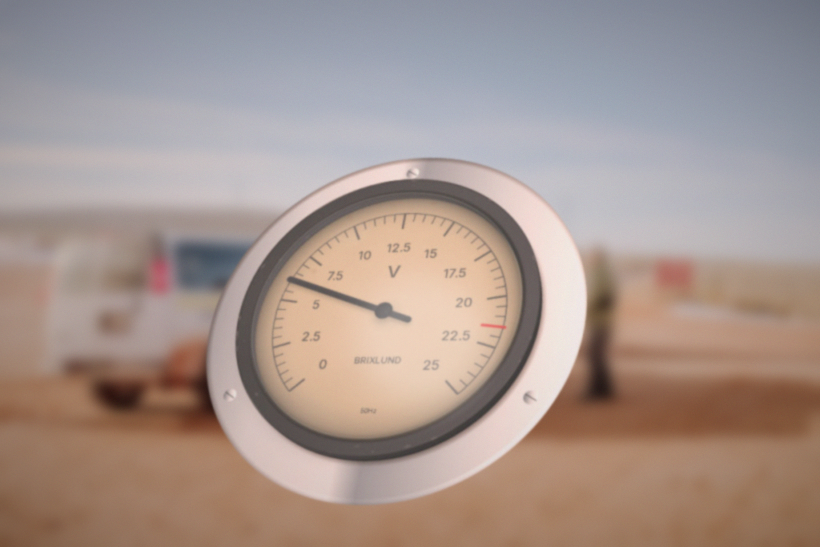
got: 6 V
